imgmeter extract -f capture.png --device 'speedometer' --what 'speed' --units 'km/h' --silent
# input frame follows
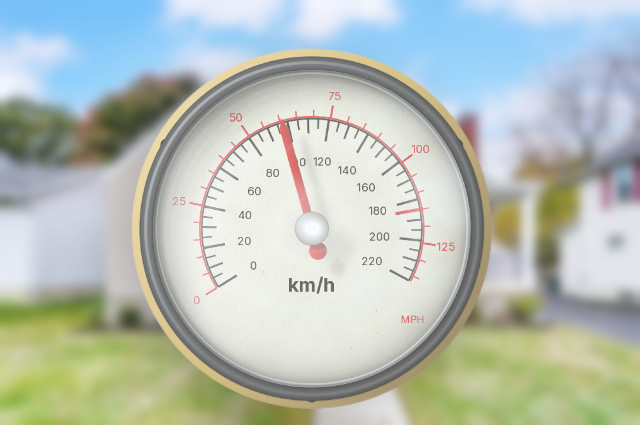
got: 97.5 km/h
